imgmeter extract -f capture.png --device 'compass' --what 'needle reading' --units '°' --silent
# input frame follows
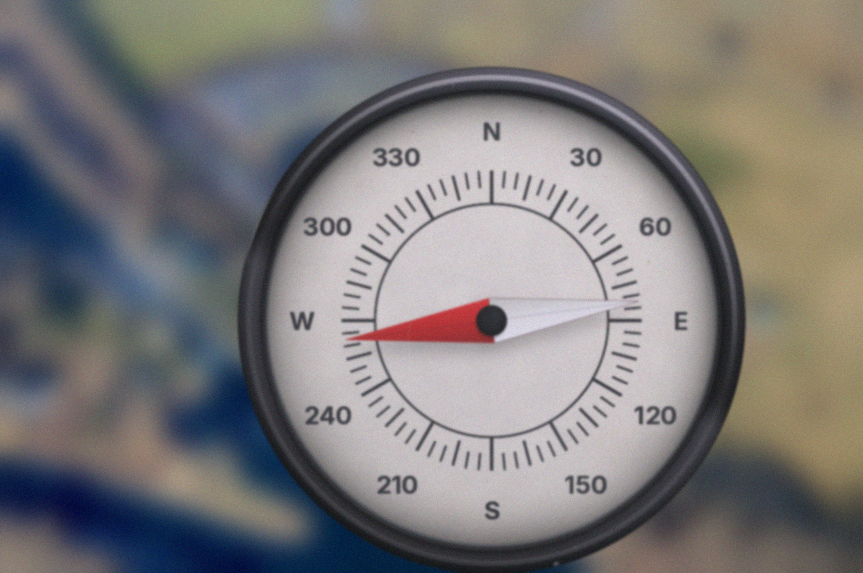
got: 262.5 °
